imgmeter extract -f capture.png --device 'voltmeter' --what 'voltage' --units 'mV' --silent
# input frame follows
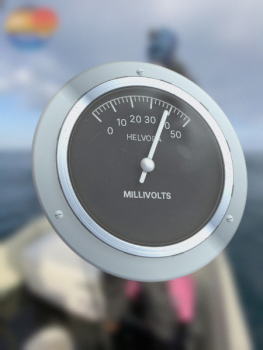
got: 38 mV
